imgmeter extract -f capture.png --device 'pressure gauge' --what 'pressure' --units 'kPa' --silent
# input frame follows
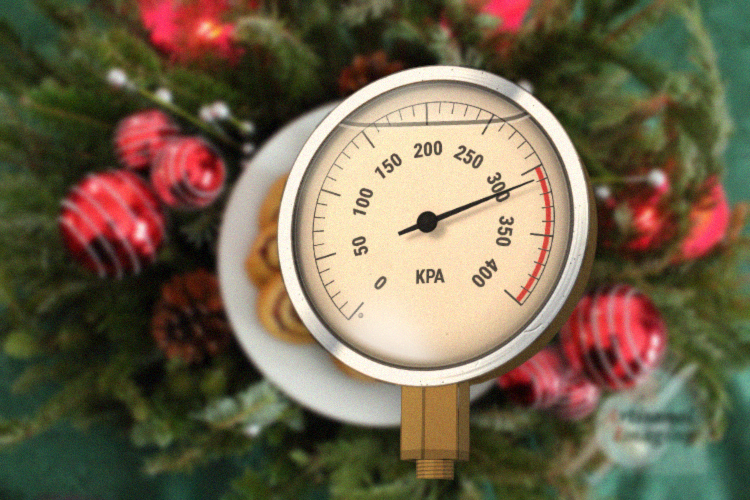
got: 310 kPa
